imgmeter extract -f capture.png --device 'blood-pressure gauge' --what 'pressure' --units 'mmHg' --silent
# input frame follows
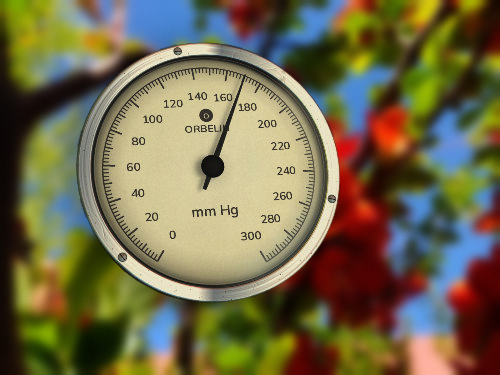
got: 170 mmHg
